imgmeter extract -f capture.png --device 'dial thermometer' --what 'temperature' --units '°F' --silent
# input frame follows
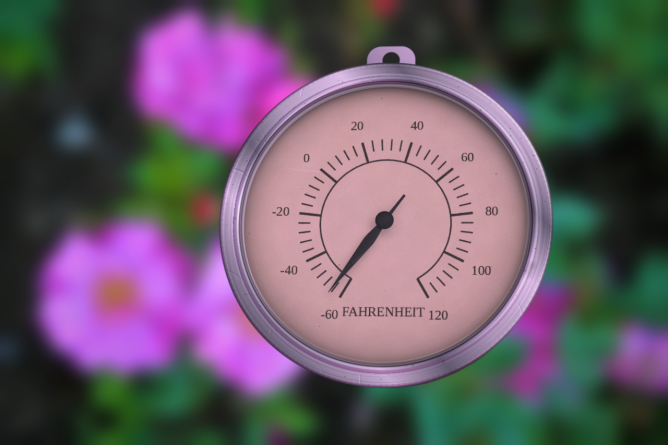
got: -56 °F
